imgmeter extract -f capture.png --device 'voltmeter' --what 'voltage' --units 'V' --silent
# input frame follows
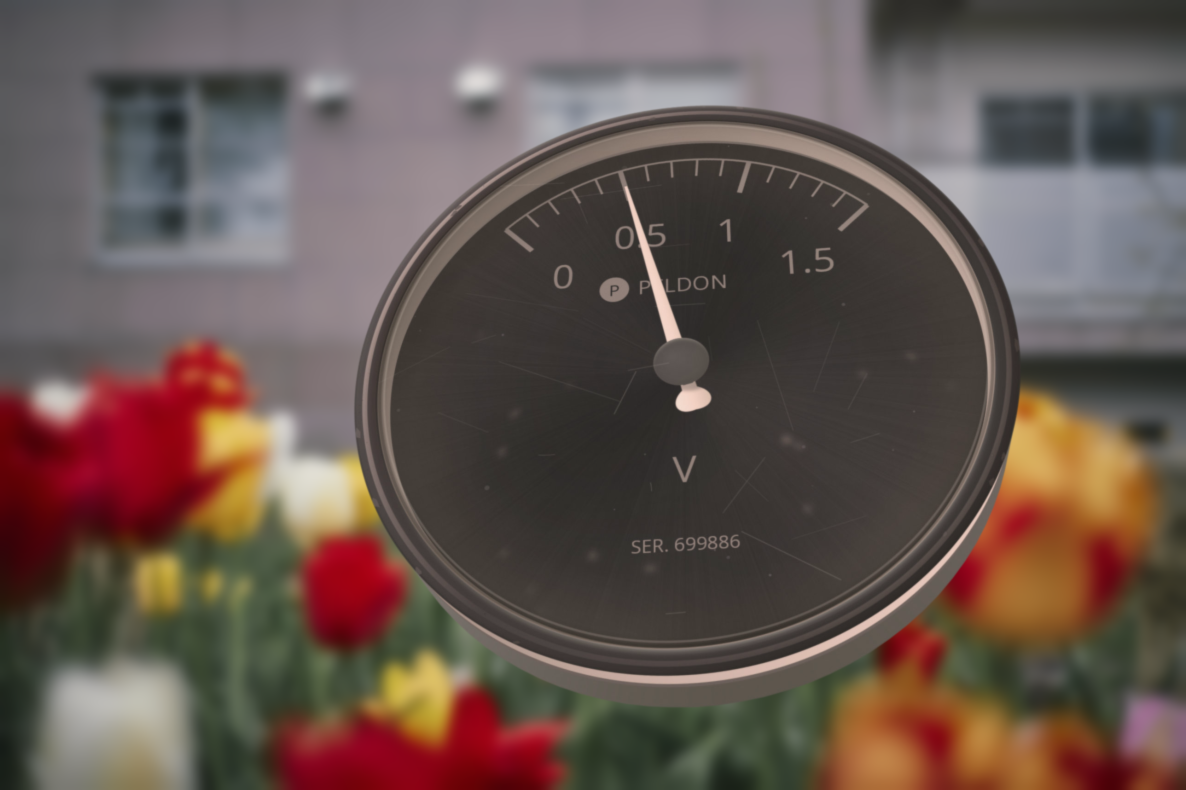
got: 0.5 V
